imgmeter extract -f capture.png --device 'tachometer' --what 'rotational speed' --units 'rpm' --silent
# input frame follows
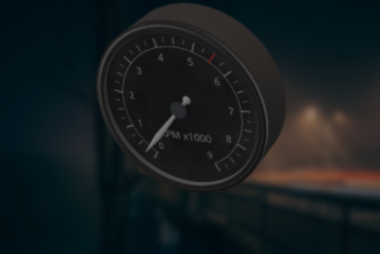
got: 250 rpm
